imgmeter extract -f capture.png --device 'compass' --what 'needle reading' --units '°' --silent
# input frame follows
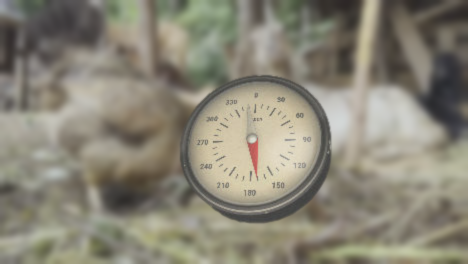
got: 170 °
